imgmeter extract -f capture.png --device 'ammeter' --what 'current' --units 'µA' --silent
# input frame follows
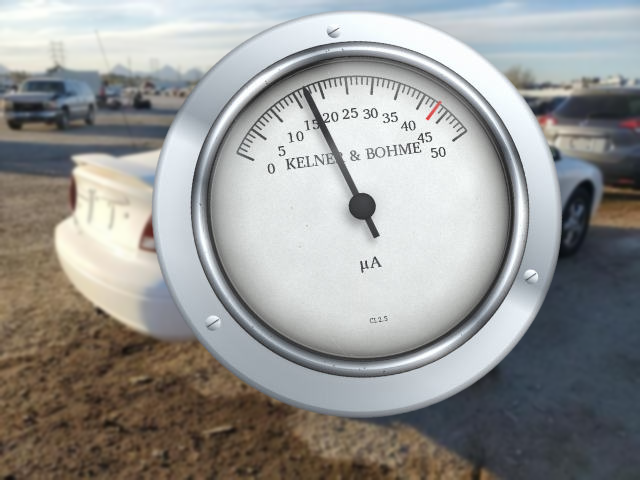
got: 17 µA
